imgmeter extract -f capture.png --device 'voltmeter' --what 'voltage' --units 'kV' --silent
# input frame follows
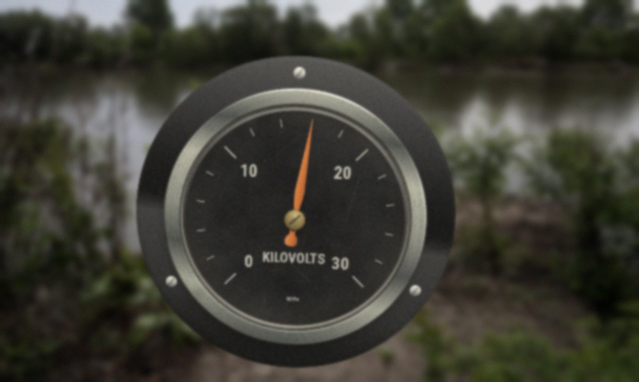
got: 16 kV
